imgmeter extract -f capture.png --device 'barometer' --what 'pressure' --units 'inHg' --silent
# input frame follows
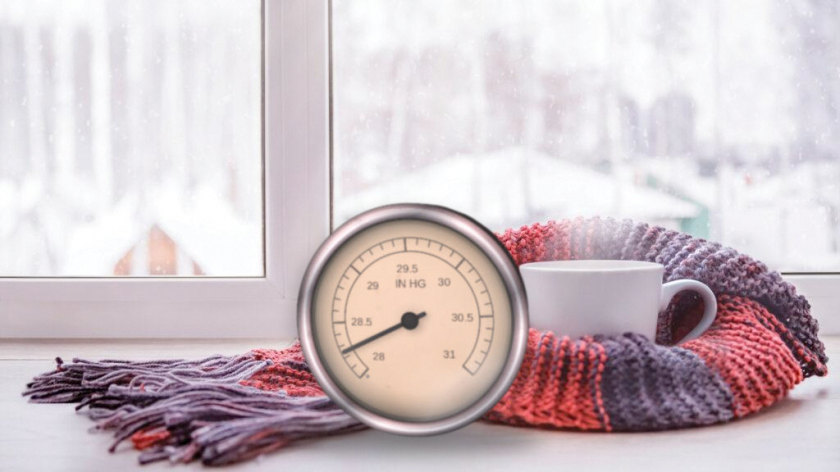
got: 28.25 inHg
